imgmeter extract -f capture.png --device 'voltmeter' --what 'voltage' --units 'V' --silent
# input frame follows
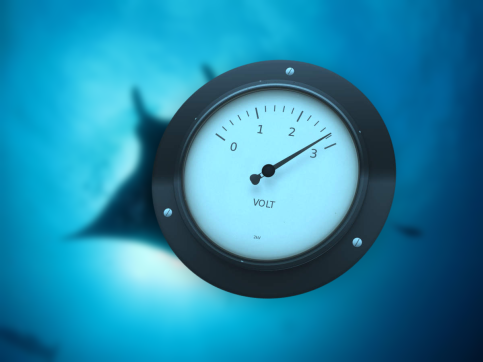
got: 2.8 V
